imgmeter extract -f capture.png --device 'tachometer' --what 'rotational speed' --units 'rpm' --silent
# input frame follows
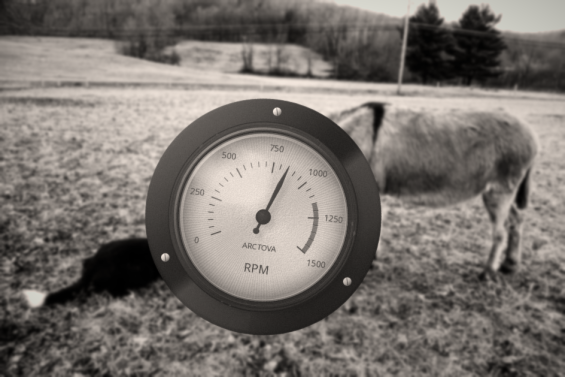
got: 850 rpm
